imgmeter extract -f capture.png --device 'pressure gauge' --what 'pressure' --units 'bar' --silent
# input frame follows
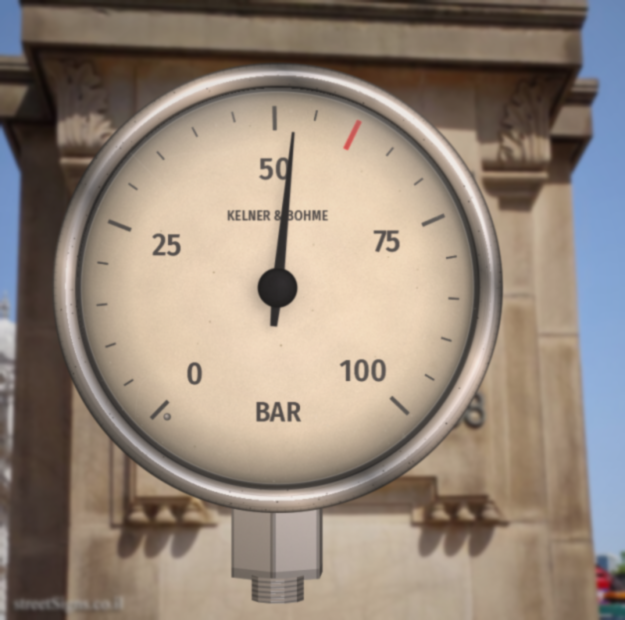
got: 52.5 bar
